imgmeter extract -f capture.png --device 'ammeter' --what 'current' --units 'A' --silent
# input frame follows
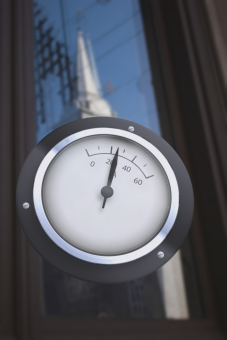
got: 25 A
